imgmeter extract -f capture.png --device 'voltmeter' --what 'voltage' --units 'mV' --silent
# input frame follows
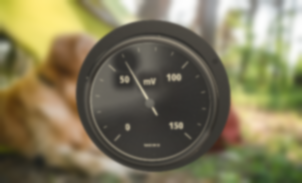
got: 60 mV
